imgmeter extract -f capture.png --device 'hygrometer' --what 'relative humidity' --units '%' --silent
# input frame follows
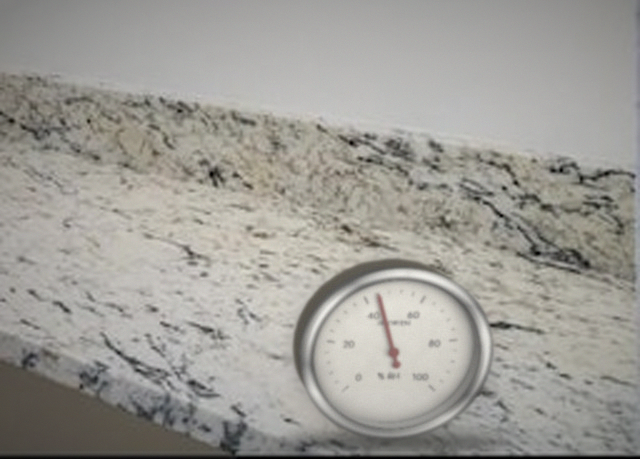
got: 44 %
